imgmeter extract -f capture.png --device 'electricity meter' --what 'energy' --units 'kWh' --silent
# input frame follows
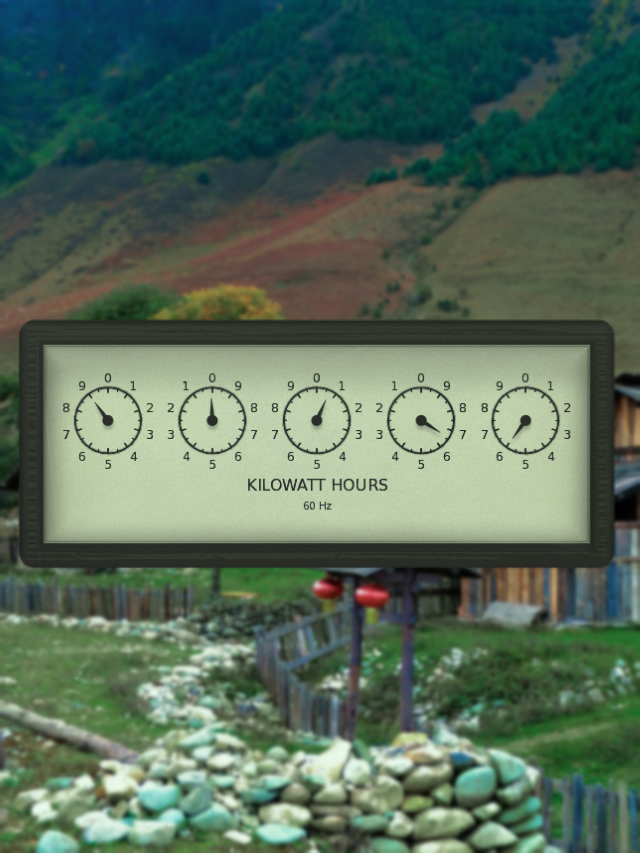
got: 90066 kWh
